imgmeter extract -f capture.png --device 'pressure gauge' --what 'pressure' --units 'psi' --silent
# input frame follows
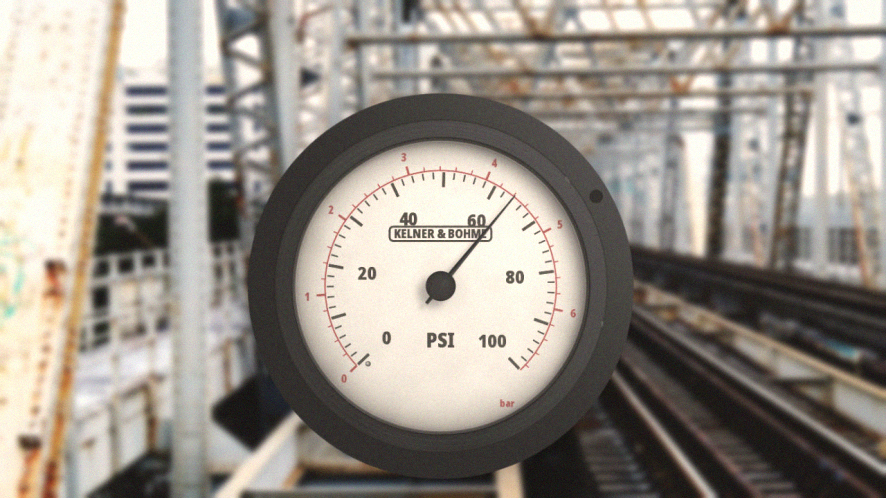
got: 64 psi
